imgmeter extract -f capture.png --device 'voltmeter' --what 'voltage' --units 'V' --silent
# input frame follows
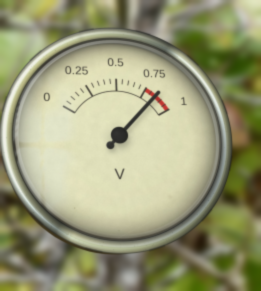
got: 0.85 V
